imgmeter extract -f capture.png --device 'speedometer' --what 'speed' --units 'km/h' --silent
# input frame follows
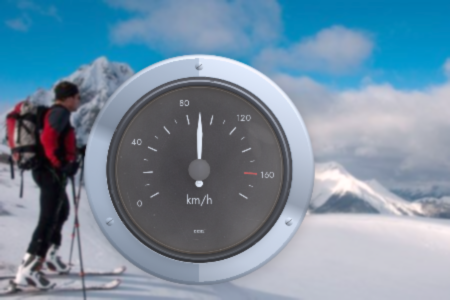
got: 90 km/h
